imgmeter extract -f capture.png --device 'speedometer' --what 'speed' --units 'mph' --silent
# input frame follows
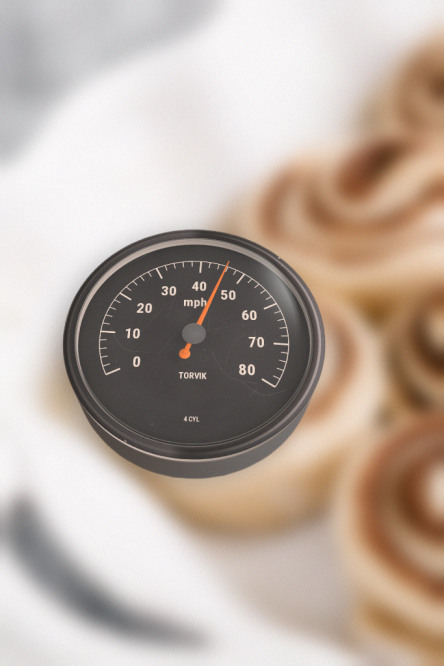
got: 46 mph
